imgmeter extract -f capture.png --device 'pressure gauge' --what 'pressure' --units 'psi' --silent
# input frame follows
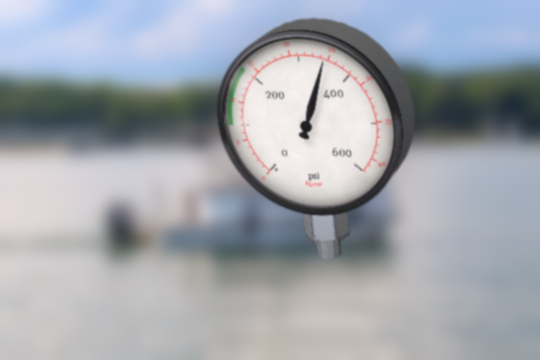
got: 350 psi
